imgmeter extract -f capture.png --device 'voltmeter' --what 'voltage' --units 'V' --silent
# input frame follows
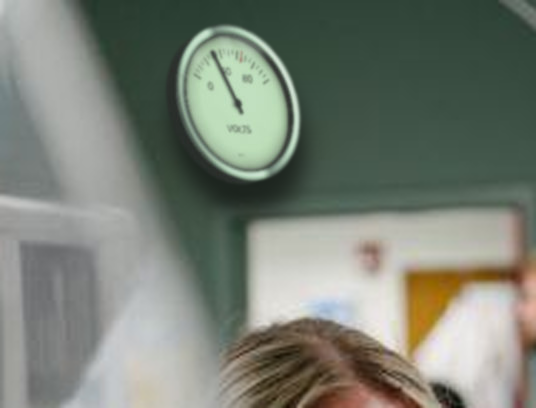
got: 30 V
